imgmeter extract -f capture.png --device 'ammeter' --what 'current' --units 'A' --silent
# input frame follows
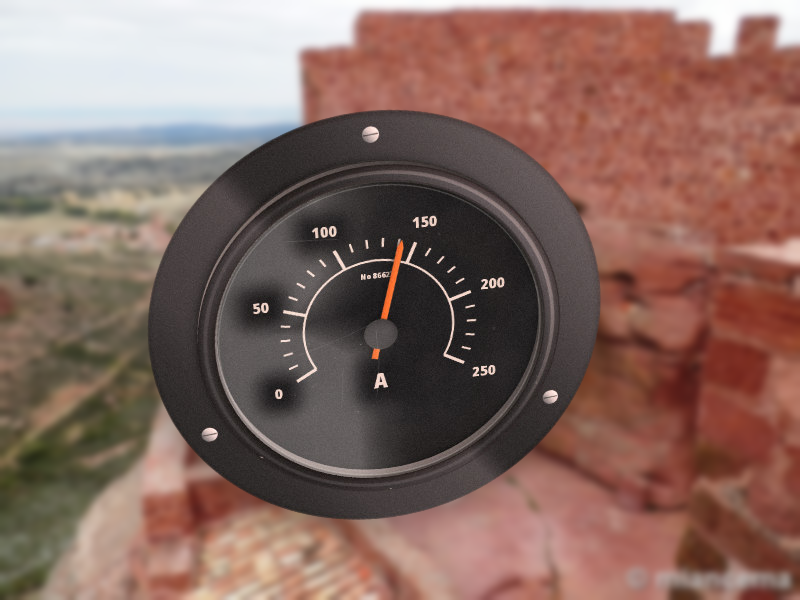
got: 140 A
